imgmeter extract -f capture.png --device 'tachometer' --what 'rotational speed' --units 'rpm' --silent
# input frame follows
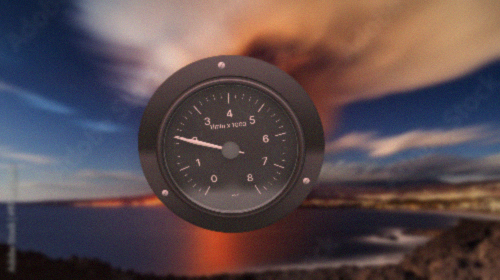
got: 2000 rpm
